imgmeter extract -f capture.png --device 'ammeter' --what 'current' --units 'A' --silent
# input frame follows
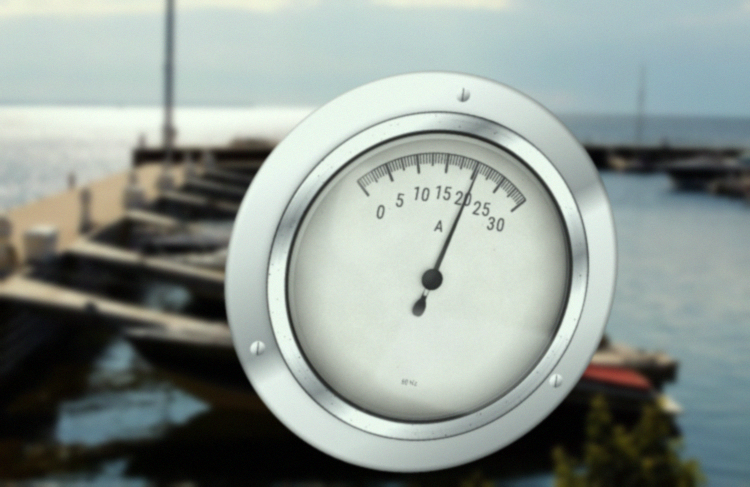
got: 20 A
